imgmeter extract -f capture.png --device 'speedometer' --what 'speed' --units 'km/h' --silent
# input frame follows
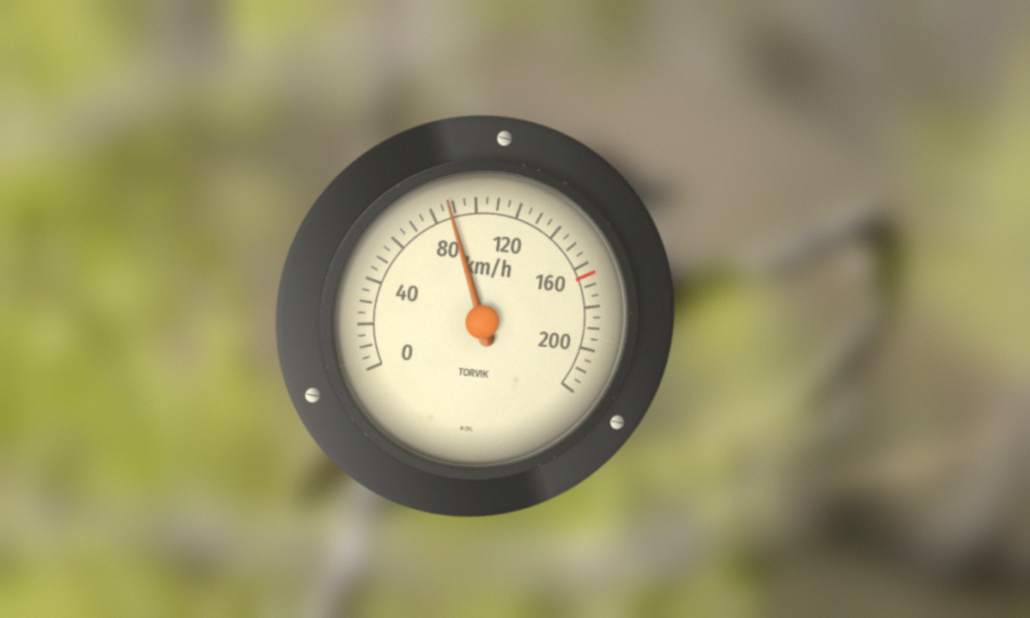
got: 87.5 km/h
